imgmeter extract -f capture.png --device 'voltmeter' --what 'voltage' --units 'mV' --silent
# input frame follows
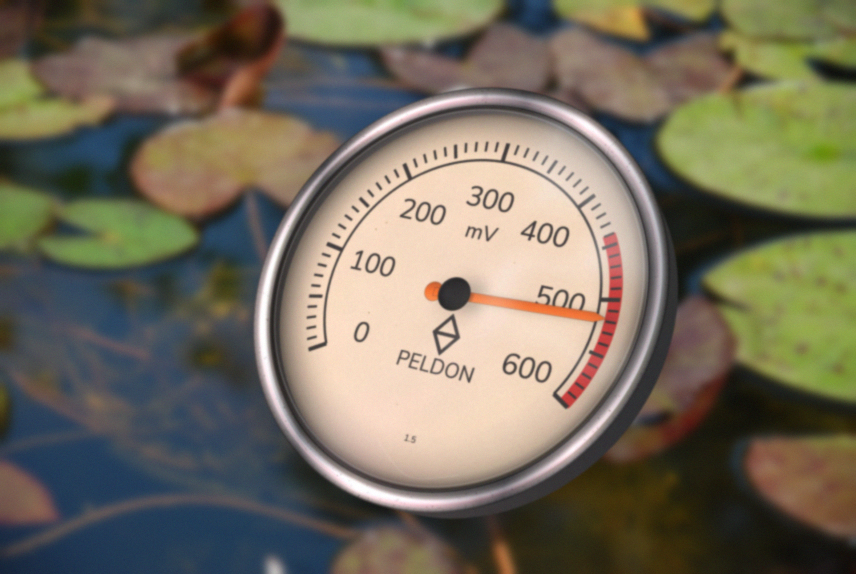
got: 520 mV
